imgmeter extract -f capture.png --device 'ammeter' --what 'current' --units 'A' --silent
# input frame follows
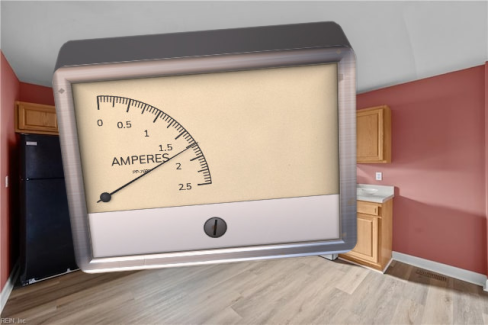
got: 1.75 A
